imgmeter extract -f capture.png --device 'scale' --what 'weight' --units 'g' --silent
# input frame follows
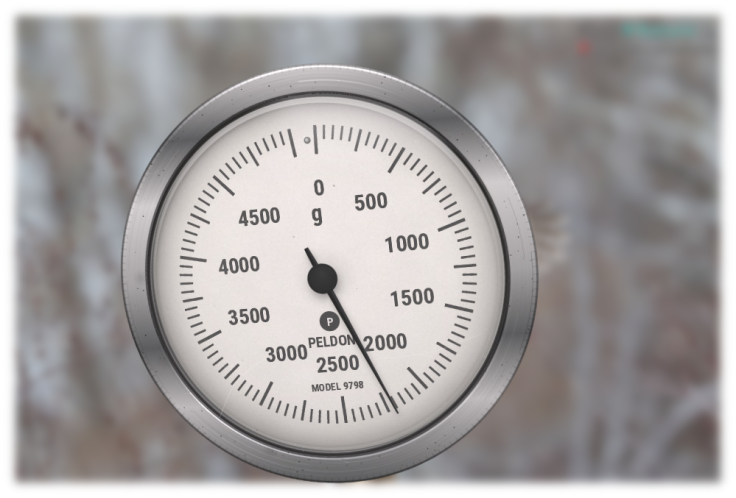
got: 2200 g
